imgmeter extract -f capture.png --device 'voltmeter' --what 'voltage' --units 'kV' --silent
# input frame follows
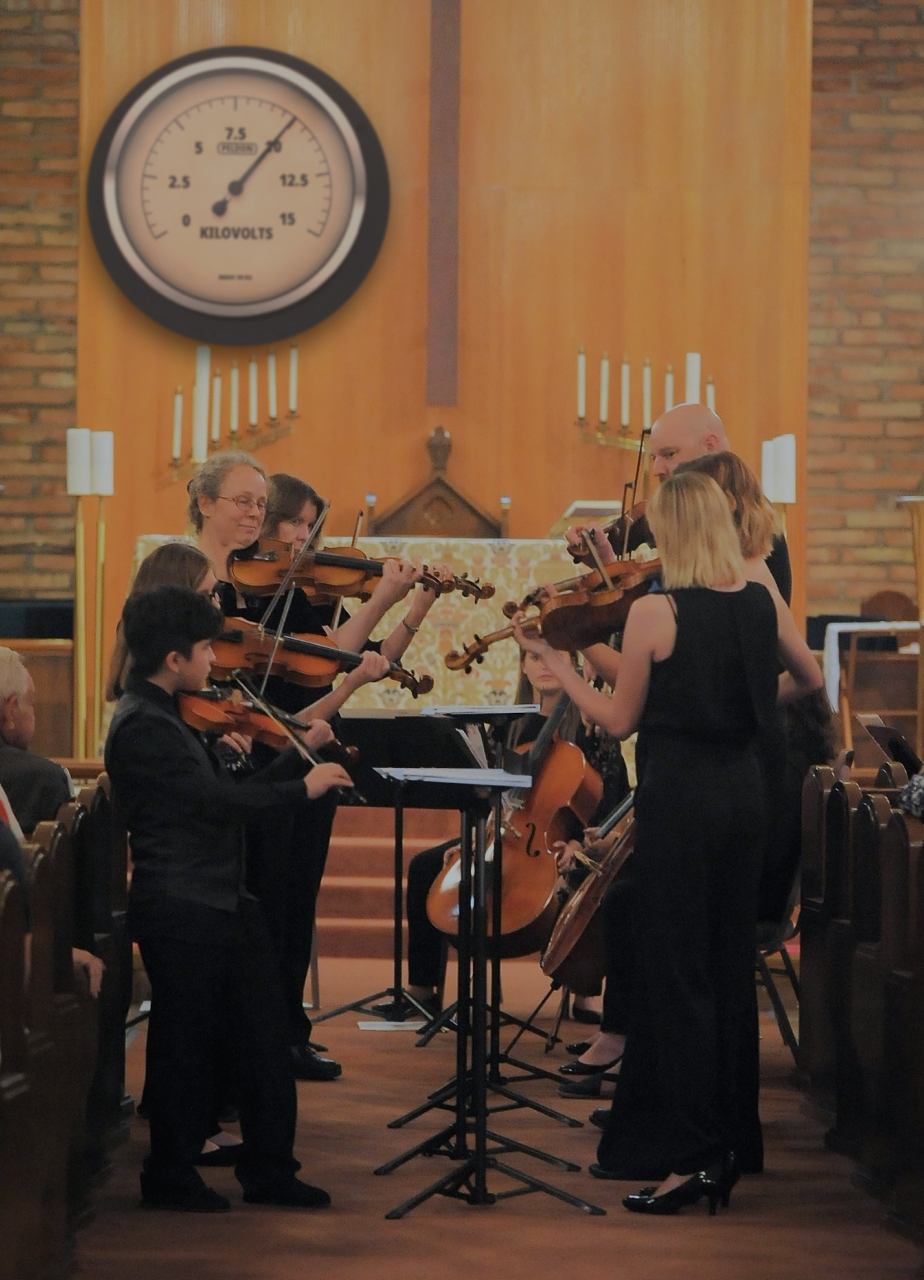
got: 10 kV
